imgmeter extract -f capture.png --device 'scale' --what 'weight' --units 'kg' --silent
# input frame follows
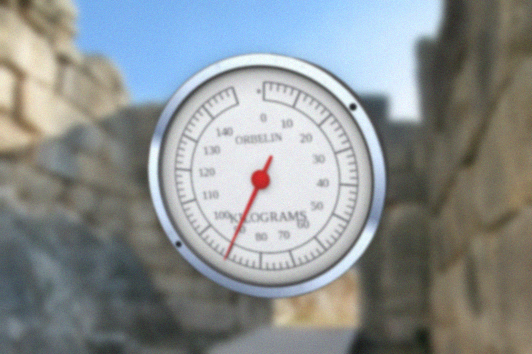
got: 90 kg
